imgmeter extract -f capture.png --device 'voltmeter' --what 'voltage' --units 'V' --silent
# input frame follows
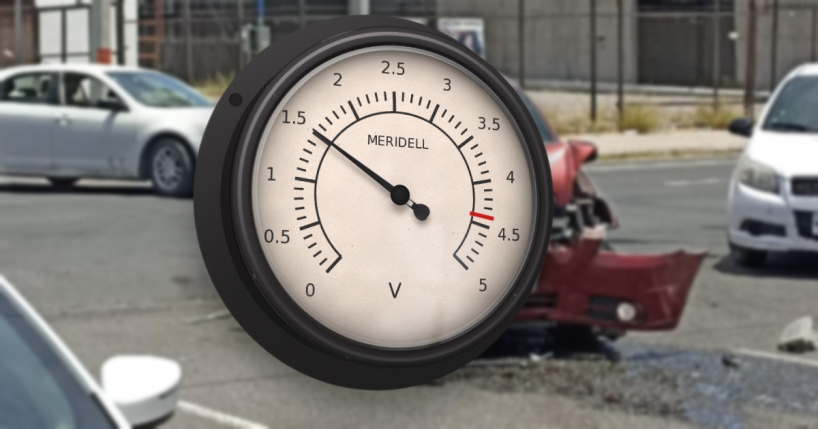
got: 1.5 V
